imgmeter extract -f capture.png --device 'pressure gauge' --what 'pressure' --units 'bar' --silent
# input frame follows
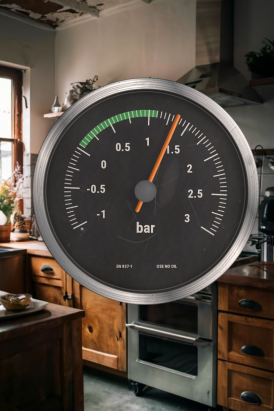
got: 1.35 bar
